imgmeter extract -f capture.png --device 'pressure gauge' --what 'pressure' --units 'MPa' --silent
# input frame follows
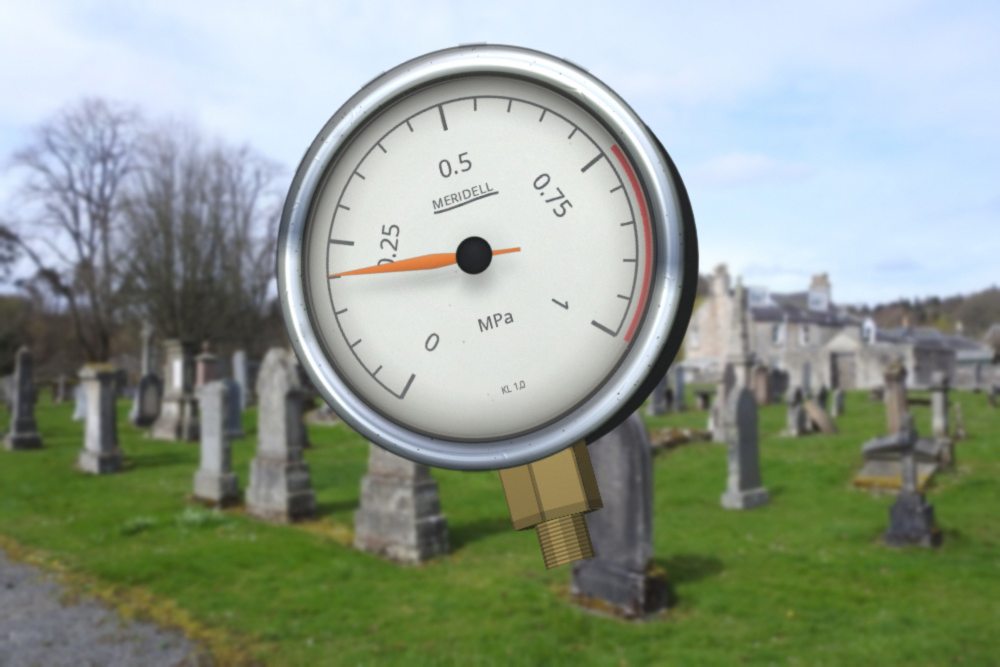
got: 0.2 MPa
